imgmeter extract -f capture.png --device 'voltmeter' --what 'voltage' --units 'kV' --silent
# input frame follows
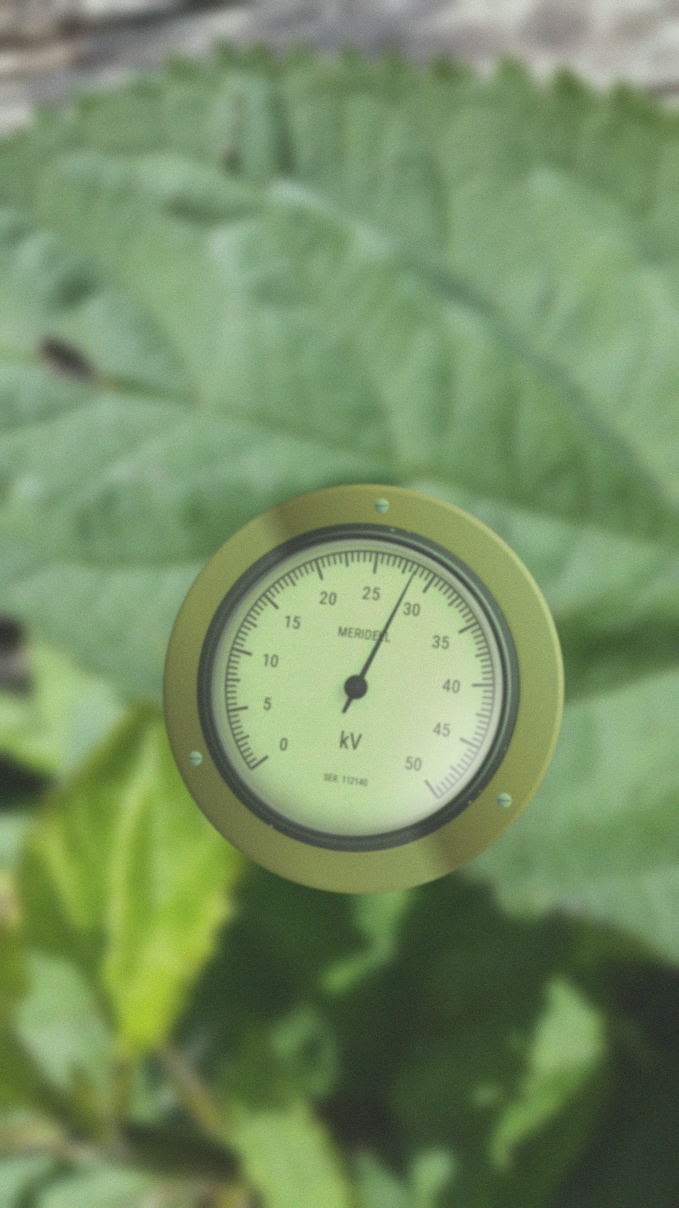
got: 28.5 kV
